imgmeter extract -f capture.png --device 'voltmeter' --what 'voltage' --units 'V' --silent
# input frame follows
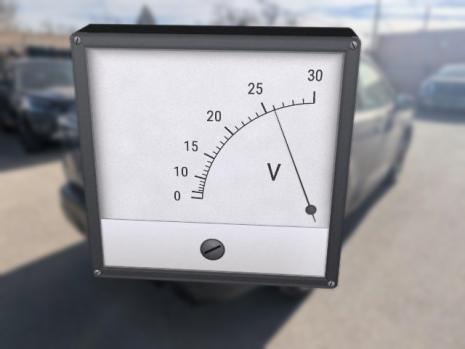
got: 26 V
